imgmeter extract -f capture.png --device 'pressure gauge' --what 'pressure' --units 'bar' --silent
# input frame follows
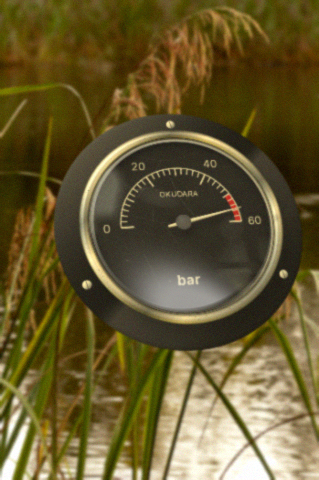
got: 56 bar
